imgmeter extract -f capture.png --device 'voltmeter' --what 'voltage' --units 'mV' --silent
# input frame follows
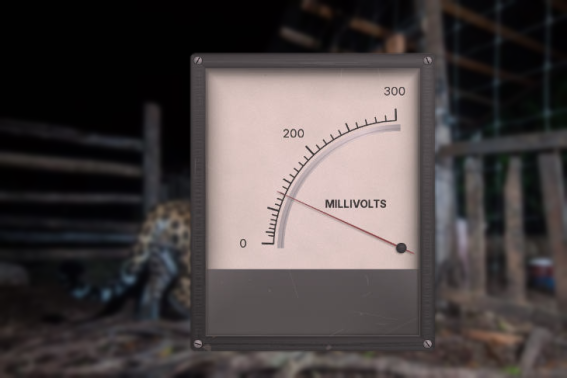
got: 130 mV
